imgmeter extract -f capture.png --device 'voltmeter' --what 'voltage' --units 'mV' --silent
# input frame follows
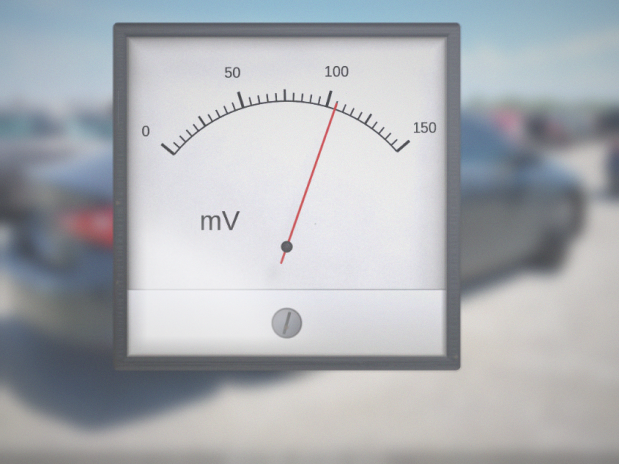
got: 105 mV
